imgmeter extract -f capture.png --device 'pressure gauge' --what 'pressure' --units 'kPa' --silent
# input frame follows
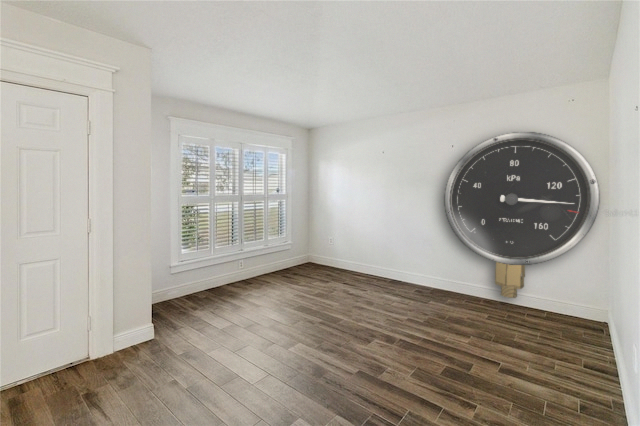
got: 135 kPa
